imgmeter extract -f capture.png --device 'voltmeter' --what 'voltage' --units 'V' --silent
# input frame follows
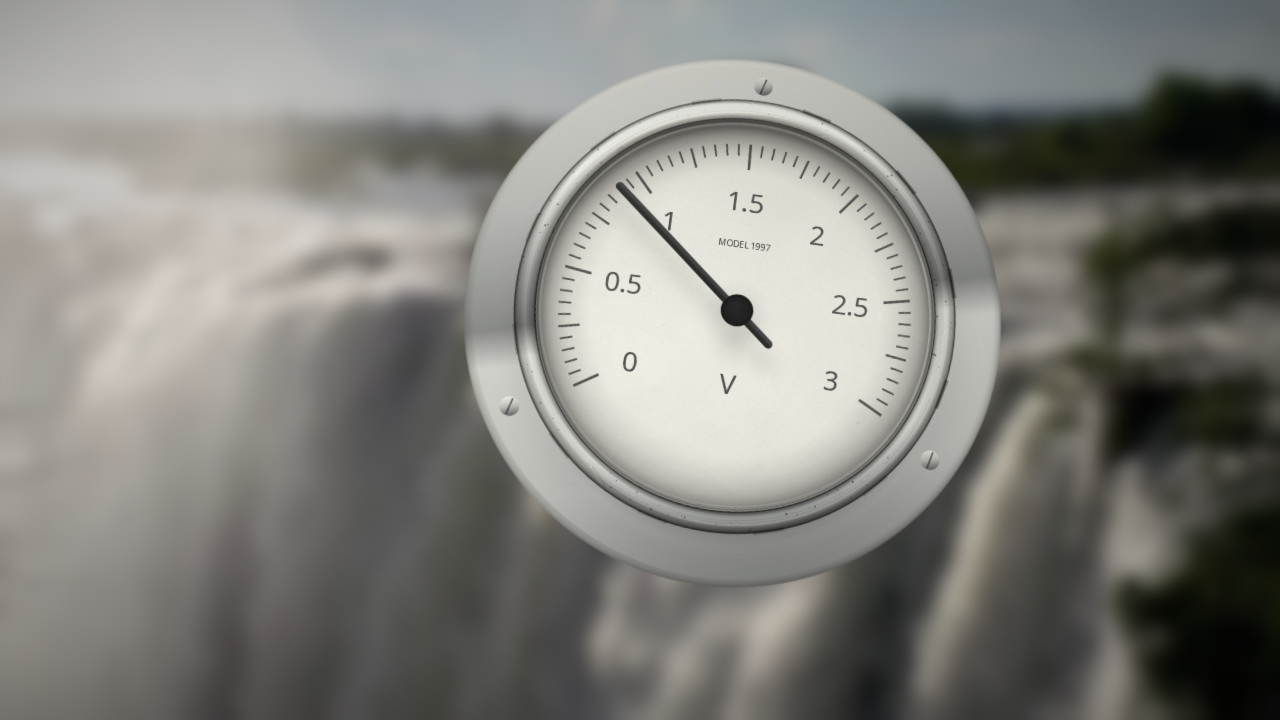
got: 0.9 V
